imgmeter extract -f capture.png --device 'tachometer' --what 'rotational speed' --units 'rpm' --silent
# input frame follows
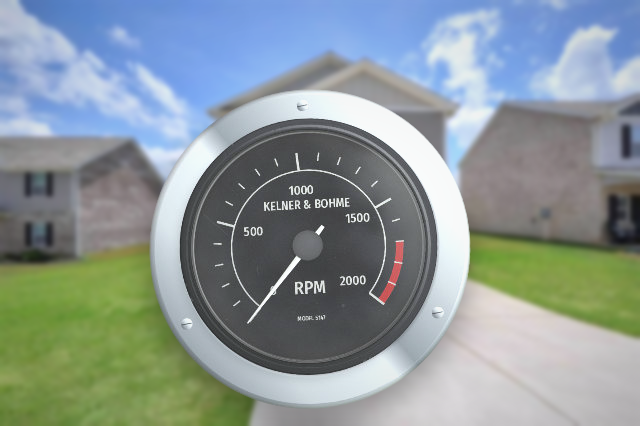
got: 0 rpm
